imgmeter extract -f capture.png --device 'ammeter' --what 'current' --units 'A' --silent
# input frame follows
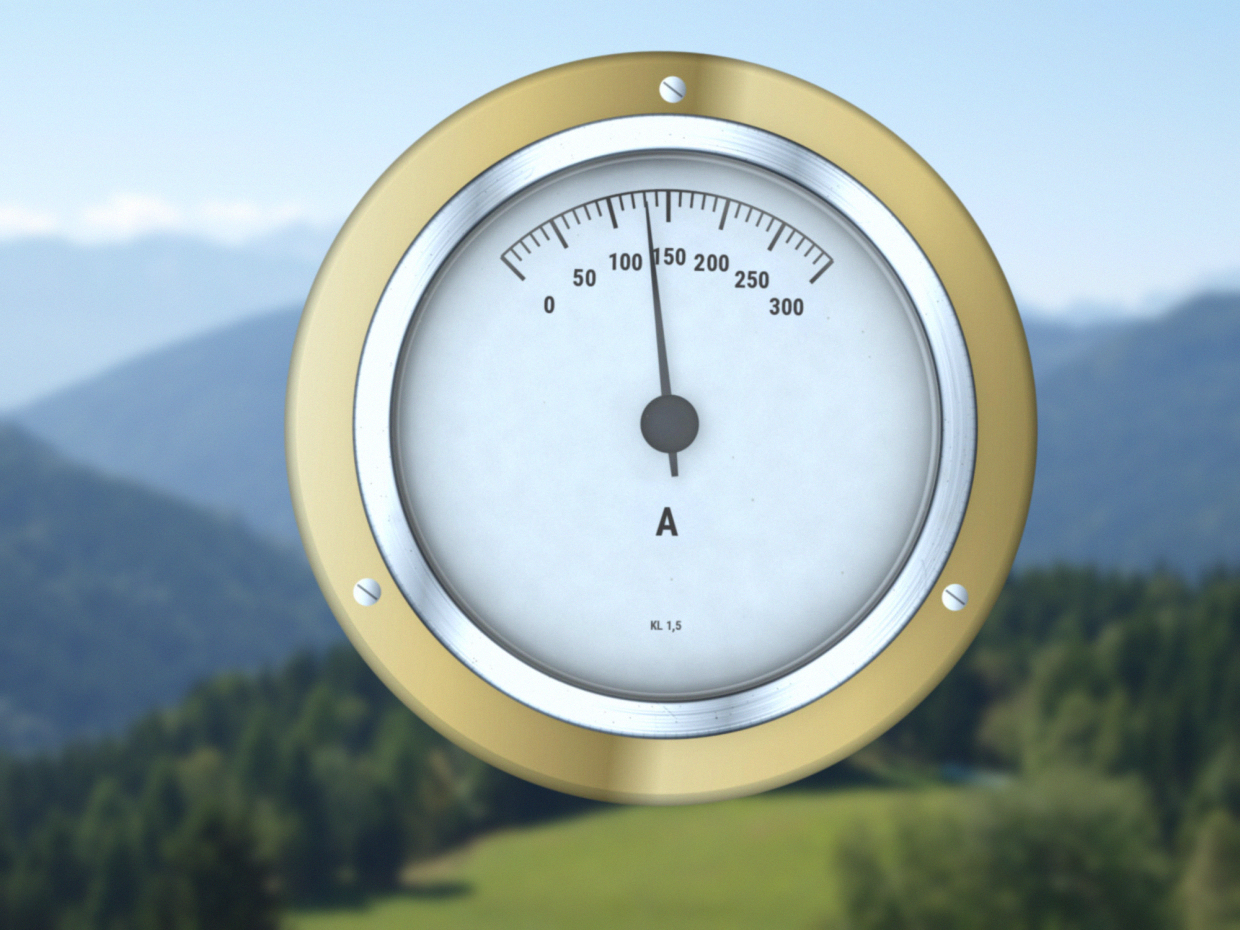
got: 130 A
